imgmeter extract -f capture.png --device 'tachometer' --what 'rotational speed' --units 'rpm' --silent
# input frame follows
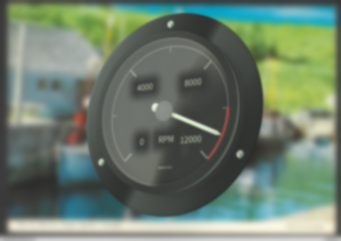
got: 11000 rpm
